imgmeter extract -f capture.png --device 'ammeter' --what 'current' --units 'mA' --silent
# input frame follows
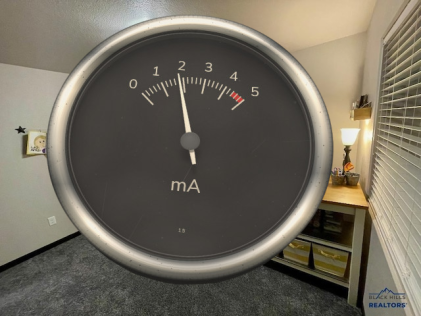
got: 1.8 mA
